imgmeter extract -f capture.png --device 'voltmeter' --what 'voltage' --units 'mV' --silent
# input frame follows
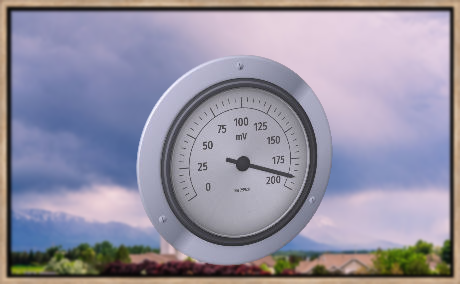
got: 190 mV
